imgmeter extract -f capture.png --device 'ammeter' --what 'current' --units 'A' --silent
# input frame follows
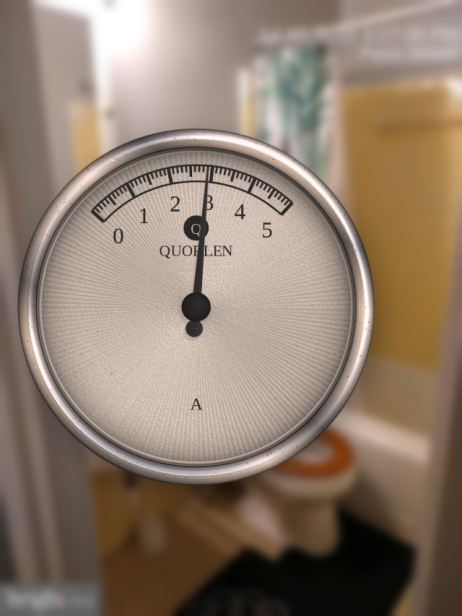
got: 2.9 A
